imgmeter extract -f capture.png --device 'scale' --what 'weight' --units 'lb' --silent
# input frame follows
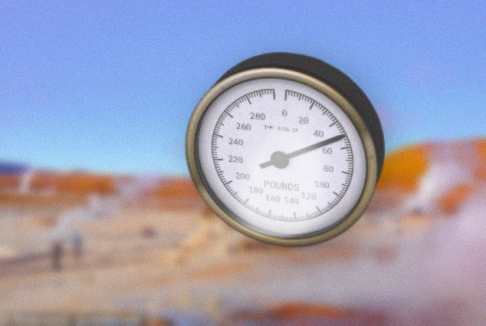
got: 50 lb
